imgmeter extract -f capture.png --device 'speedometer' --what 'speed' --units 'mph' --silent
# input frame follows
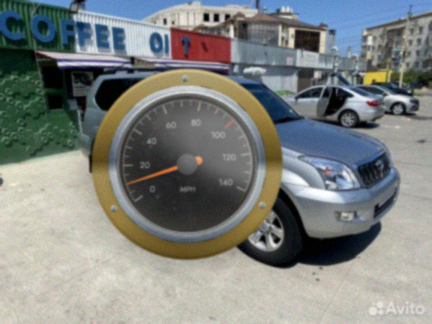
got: 10 mph
